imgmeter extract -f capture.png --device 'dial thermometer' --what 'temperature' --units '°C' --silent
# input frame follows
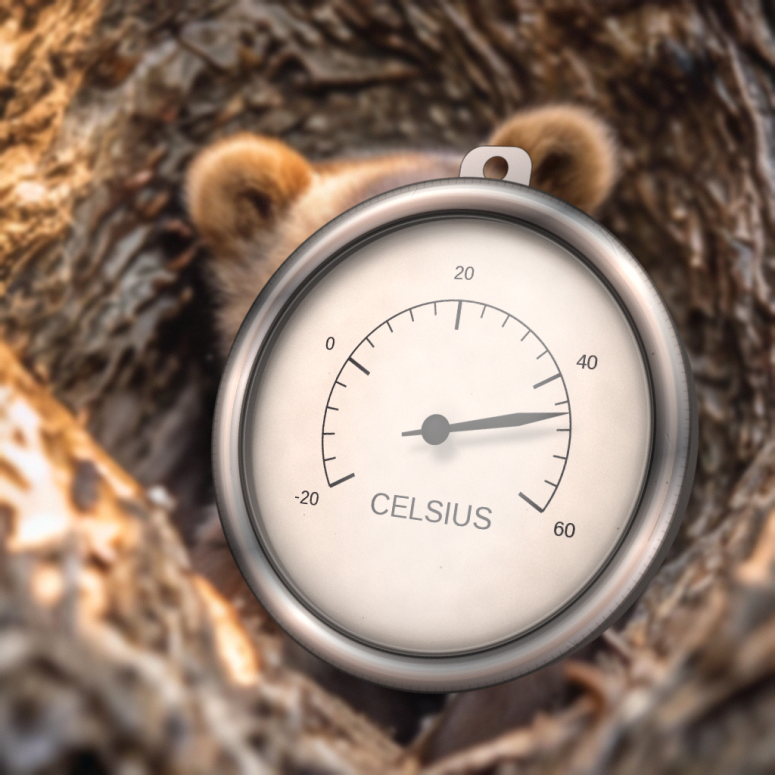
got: 46 °C
